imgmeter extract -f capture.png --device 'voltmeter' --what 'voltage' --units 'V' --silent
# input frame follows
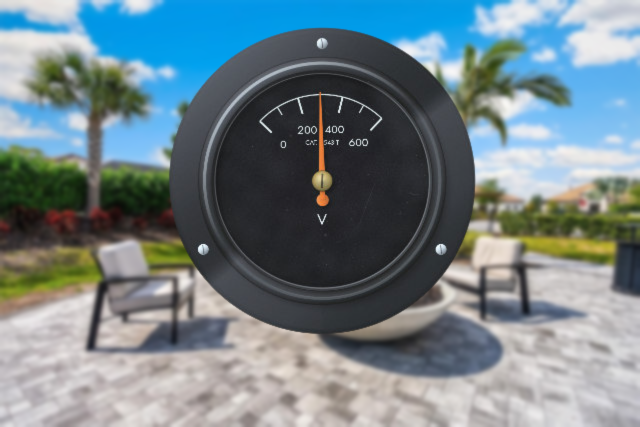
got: 300 V
